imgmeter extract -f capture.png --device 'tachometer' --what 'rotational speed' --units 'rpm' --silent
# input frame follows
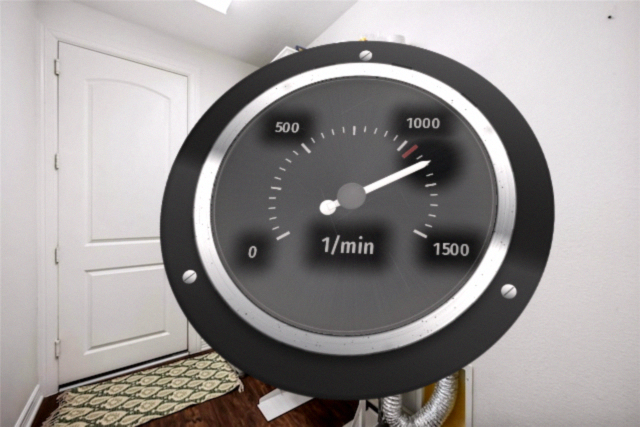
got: 1150 rpm
